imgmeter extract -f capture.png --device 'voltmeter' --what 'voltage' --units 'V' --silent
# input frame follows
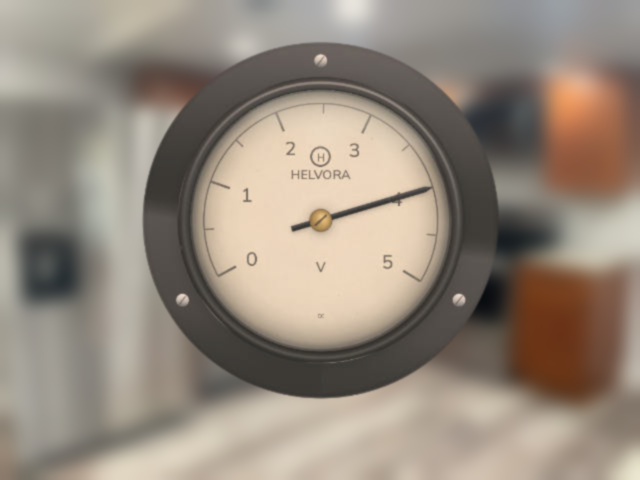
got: 4 V
